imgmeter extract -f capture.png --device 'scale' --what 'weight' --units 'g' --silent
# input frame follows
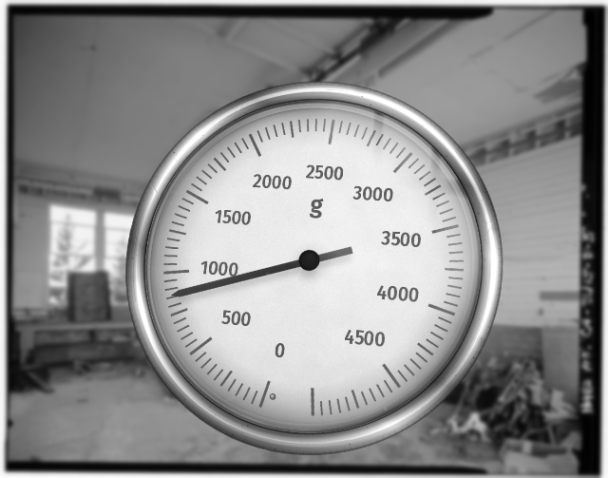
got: 850 g
